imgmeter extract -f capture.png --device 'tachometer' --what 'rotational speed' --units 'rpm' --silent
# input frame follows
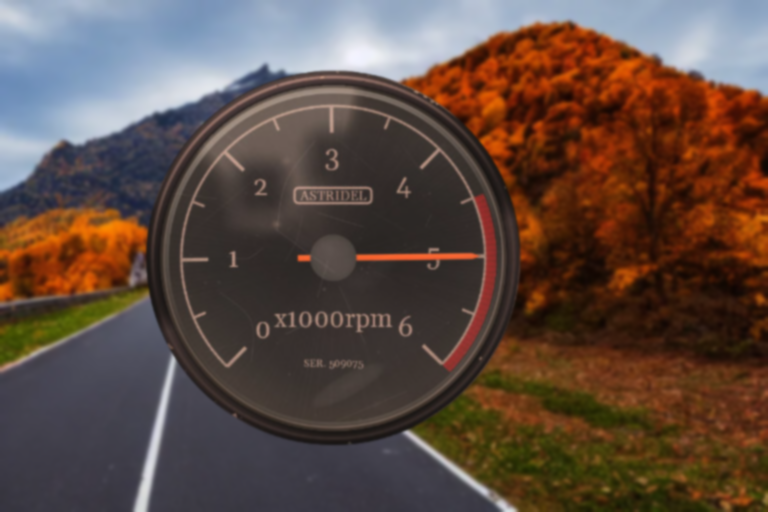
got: 5000 rpm
